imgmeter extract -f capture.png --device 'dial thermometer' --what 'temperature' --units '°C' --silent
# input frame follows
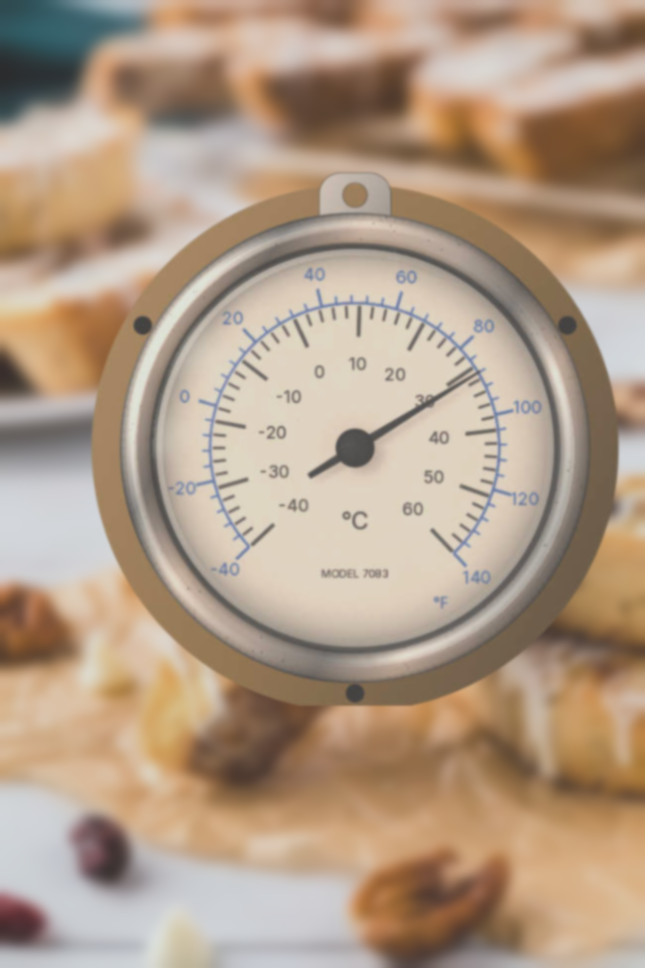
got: 31 °C
